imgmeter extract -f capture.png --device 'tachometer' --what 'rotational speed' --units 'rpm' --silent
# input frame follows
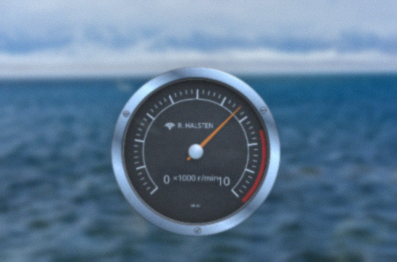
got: 6600 rpm
